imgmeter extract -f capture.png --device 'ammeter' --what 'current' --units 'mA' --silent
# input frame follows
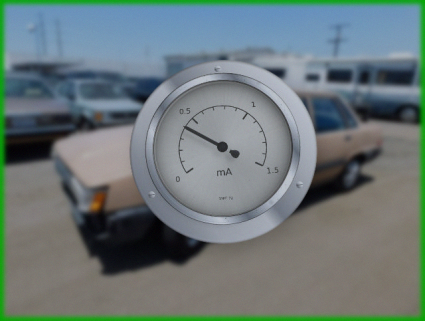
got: 0.4 mA
